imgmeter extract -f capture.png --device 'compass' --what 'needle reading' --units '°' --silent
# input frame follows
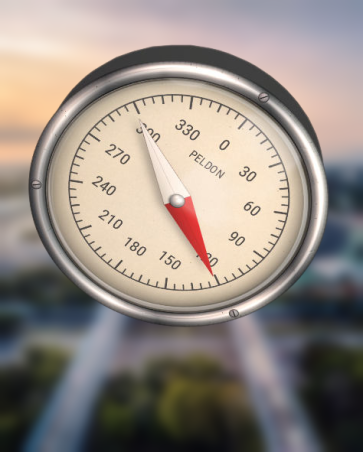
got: 120 °
